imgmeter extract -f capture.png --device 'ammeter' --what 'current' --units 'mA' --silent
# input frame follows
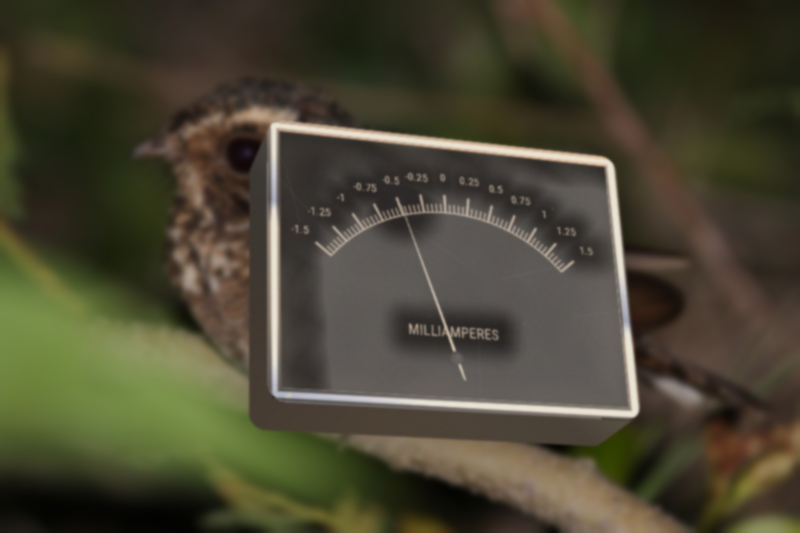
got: -0.5 mA
